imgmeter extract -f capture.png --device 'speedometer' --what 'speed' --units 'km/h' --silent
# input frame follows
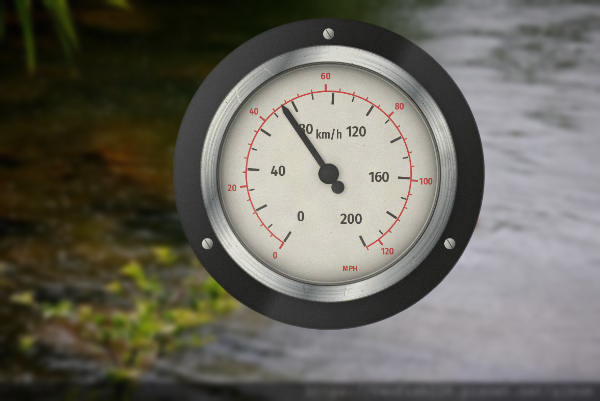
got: 75 km/h
